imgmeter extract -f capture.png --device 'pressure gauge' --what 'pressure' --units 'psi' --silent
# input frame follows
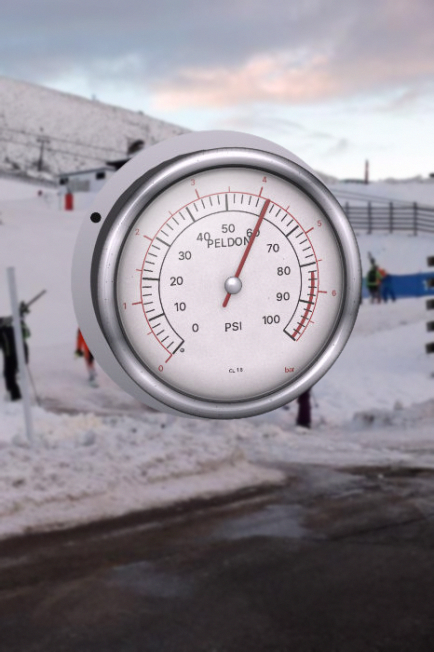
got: 60 psi
